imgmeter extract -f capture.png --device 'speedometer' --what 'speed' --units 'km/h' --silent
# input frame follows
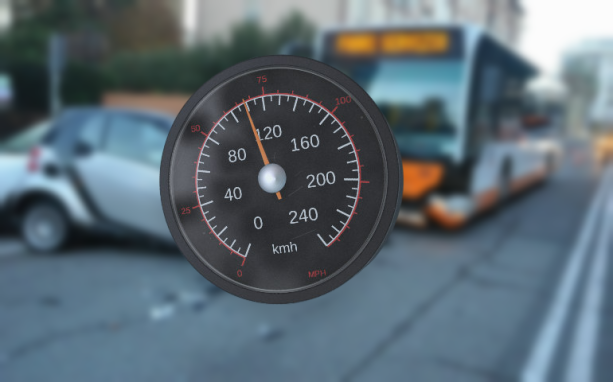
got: 110 km/h
